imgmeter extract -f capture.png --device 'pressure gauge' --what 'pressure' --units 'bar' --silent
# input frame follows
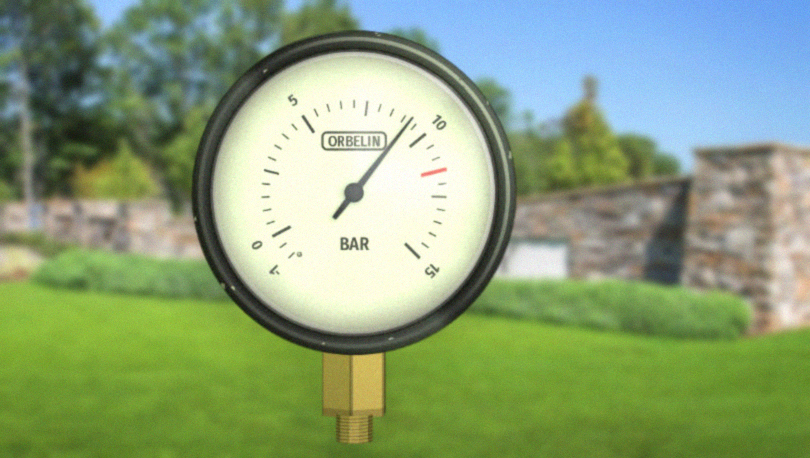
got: 9.25 bar
